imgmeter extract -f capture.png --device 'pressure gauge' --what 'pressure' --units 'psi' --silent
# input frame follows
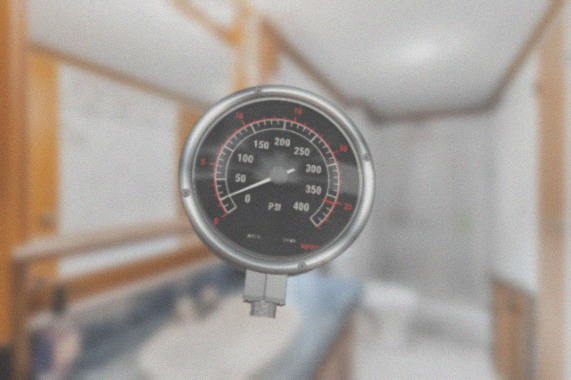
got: 20 psi
